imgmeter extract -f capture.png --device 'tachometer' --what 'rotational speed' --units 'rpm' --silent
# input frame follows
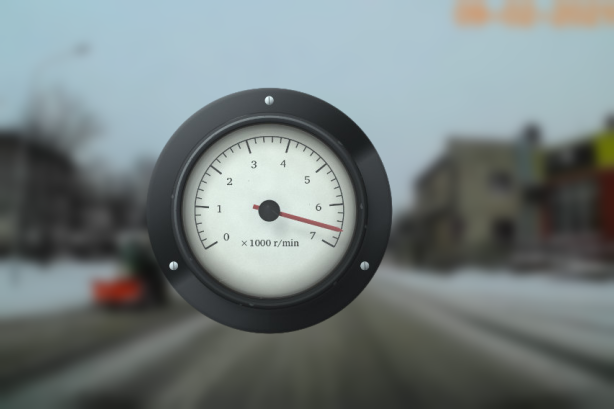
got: 6600 rpm
